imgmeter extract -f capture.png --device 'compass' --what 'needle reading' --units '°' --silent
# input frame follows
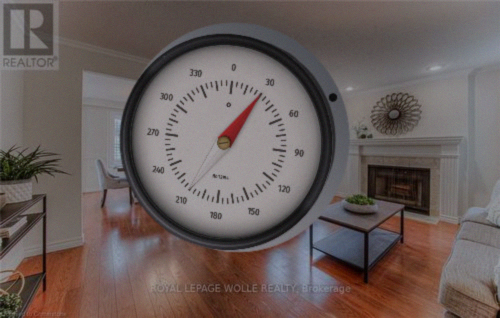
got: 30 °
